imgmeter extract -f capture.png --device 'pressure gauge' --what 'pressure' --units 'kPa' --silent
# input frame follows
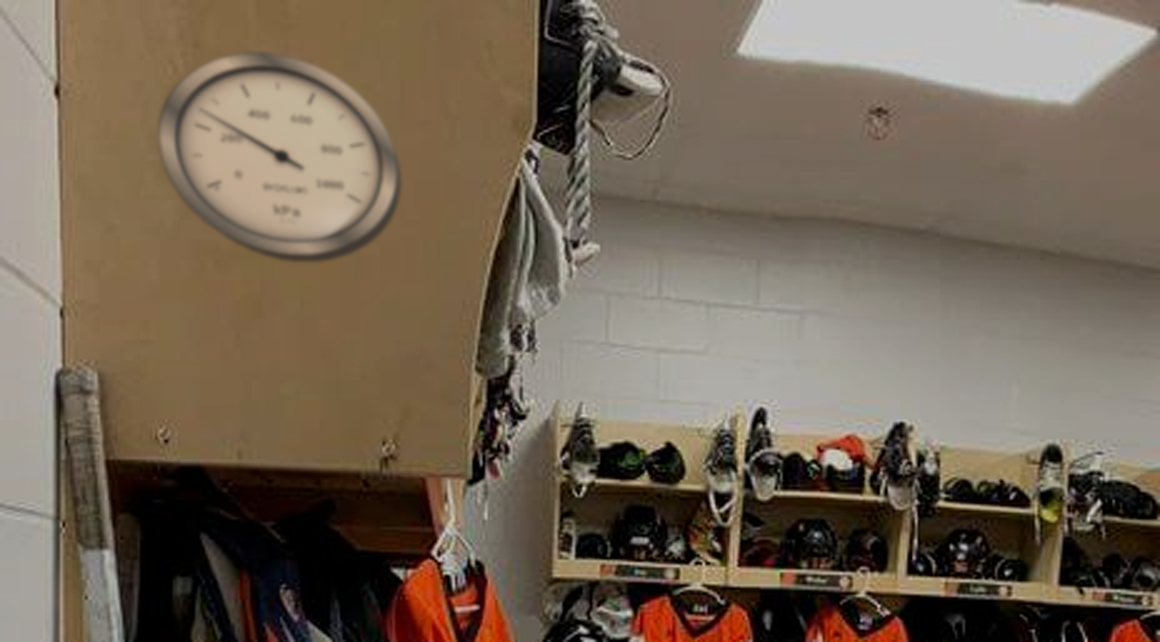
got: 250 kPa
